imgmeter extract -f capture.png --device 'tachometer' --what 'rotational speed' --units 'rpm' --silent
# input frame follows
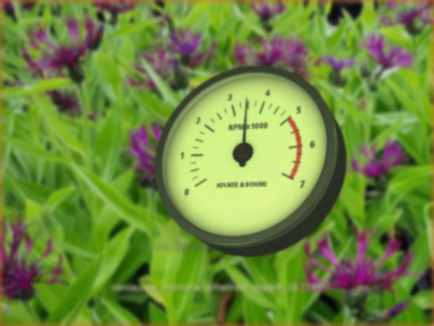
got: 3500 rpm
